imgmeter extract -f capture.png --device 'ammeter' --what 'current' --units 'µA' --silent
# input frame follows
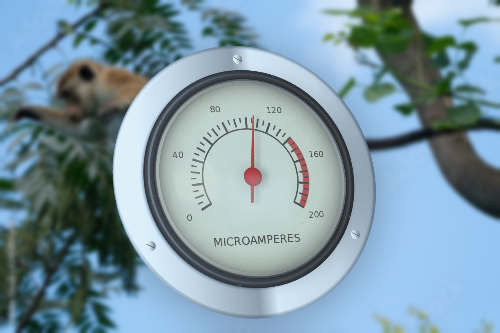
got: 105 µA
